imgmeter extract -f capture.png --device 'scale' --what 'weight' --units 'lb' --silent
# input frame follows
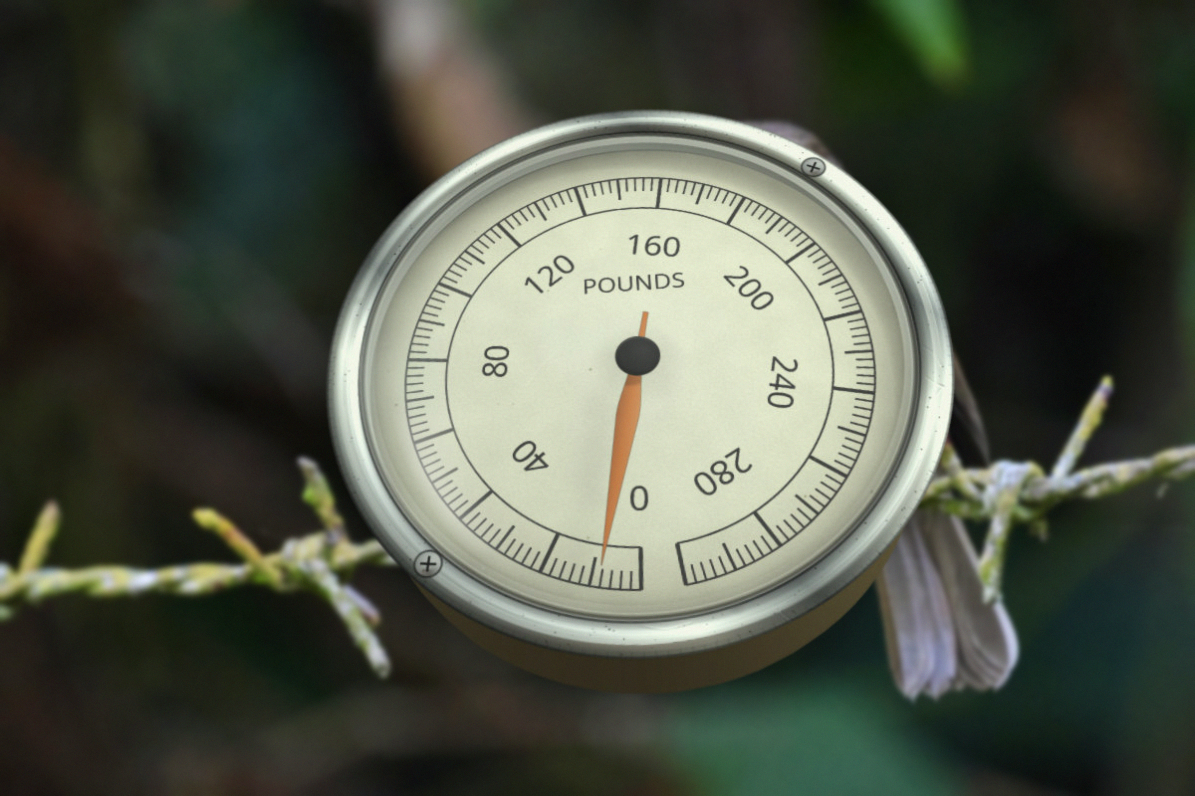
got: 8 lb
